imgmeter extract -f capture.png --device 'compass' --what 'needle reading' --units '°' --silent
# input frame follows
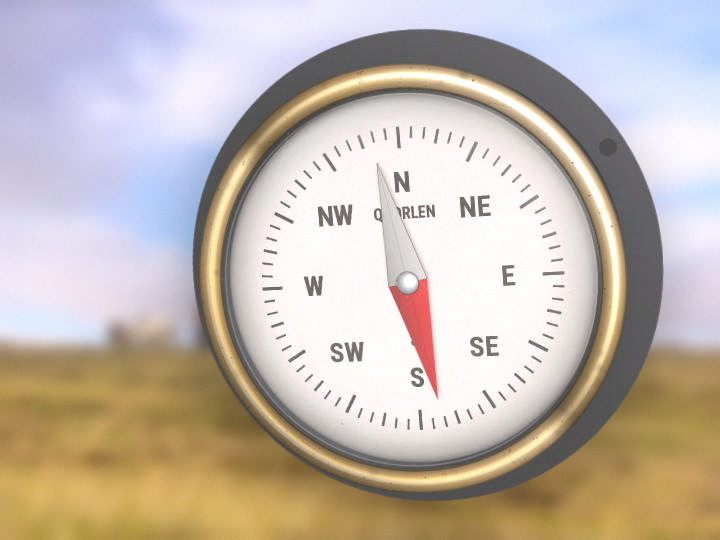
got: 170 °
